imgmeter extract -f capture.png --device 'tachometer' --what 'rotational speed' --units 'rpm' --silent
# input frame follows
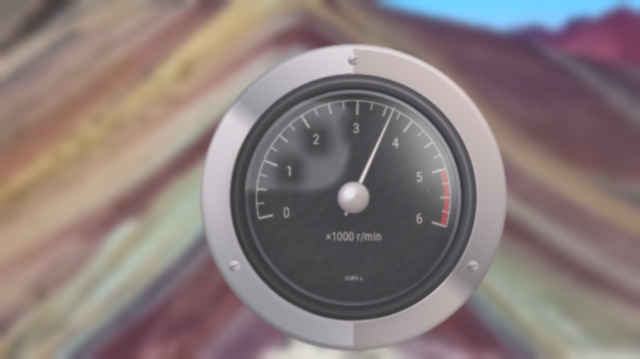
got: 3625 rpm
